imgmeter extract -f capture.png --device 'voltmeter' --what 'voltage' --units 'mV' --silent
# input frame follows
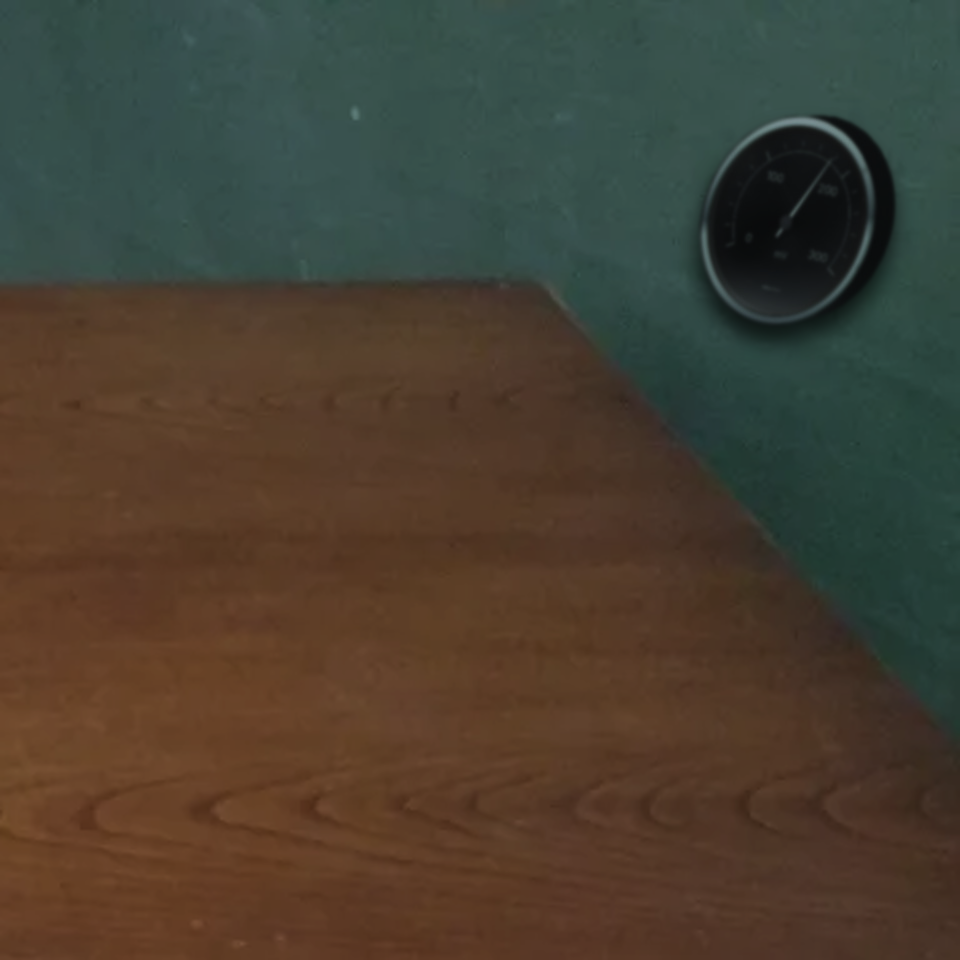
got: 180 mV
